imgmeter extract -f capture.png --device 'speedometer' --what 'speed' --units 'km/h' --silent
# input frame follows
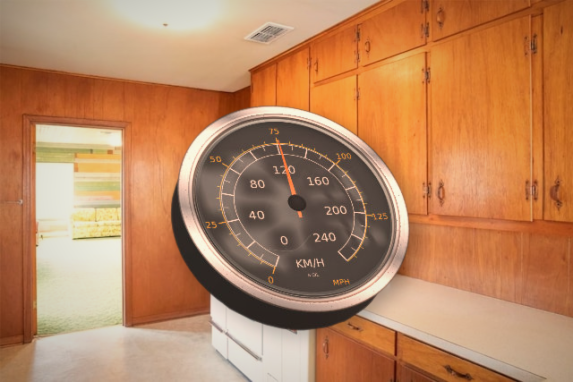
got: 120 km/h
